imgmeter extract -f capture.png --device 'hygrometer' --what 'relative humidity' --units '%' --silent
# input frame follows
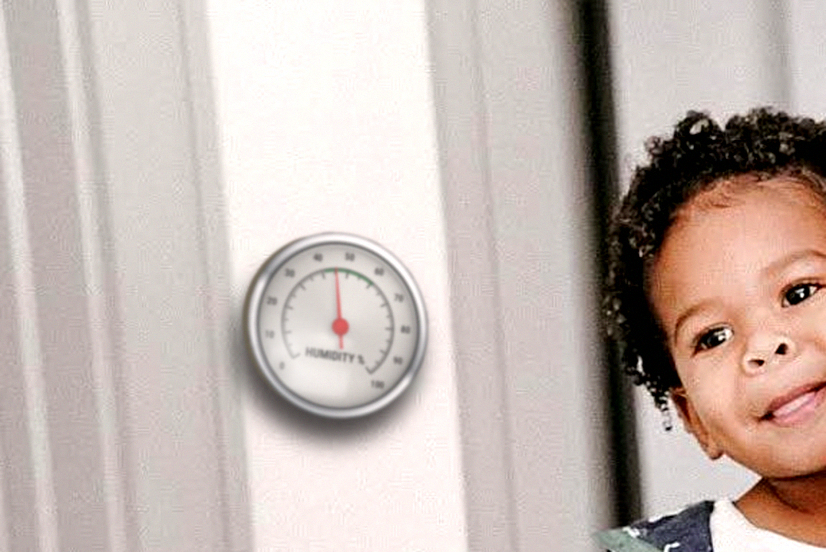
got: 45 %
